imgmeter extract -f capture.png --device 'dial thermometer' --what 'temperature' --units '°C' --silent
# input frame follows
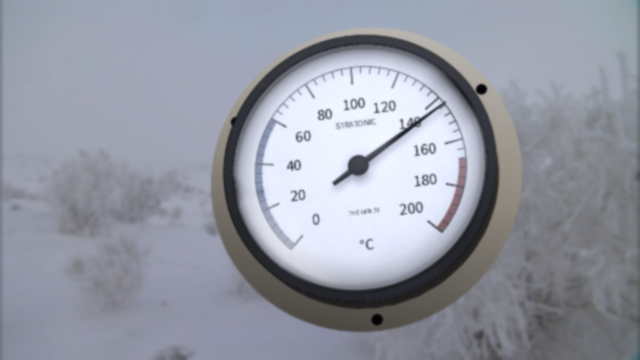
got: 144 °C
